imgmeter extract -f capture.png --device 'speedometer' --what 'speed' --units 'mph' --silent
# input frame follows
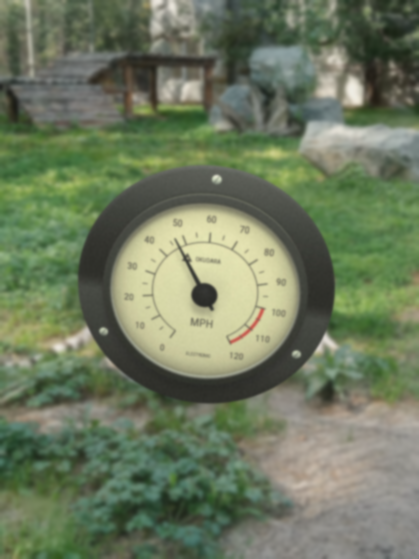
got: 47.5 mph
